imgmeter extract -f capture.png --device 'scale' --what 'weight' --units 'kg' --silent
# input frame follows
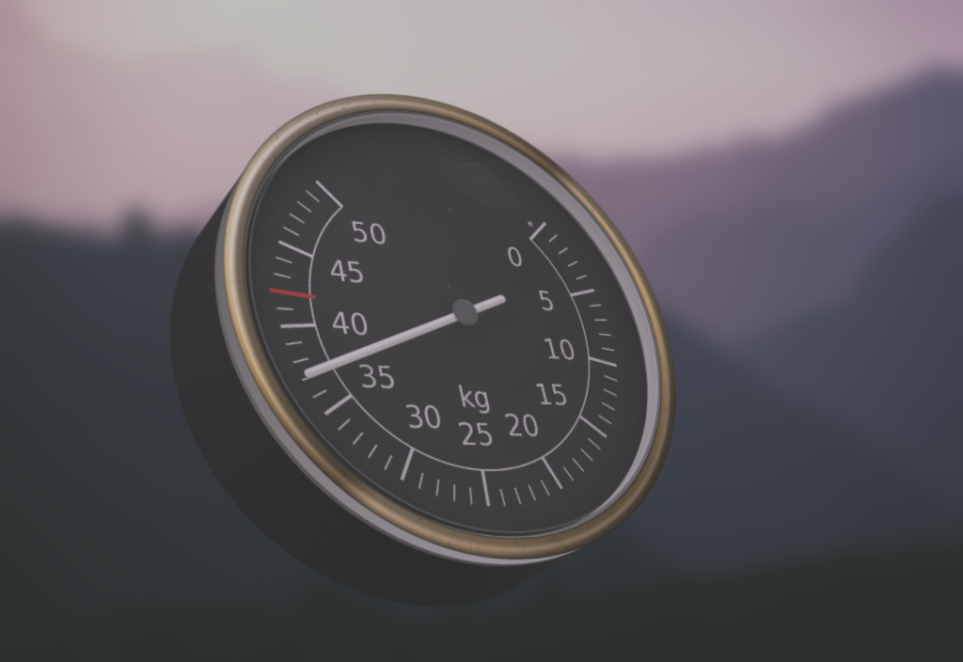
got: 37 kg
